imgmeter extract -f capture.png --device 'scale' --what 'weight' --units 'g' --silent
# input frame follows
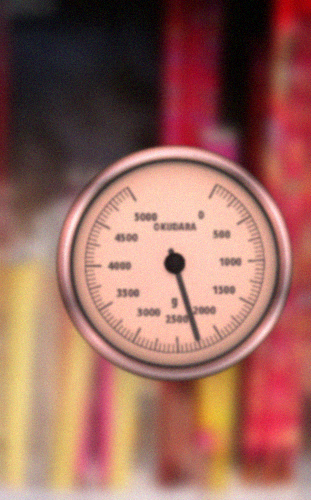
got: 2250 g
